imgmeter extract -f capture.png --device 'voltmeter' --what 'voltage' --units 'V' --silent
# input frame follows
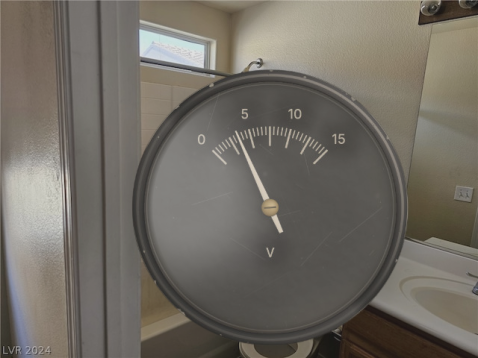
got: 3.5 V
